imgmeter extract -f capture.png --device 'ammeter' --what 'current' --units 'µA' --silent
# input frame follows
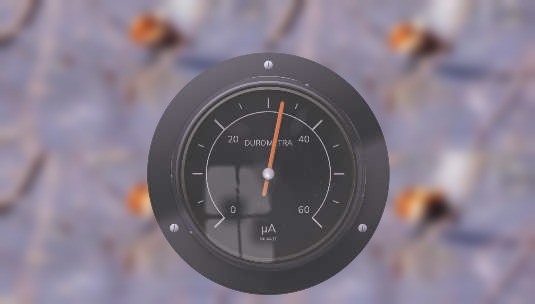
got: 32.5 µA
